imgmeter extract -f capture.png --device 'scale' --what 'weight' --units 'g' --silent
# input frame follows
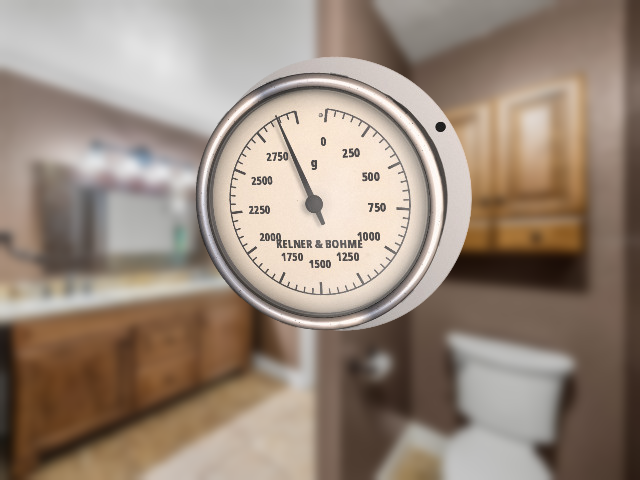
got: 2900 g
